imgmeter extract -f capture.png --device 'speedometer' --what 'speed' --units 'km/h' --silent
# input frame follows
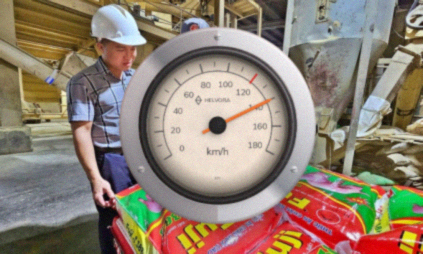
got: 140 km/h
